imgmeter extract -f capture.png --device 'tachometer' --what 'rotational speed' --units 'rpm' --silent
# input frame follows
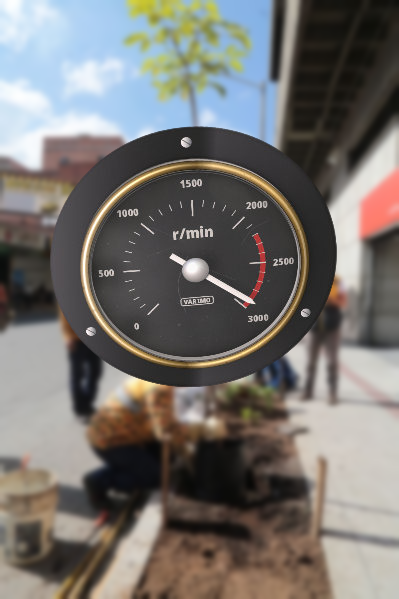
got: 2900 rpm
